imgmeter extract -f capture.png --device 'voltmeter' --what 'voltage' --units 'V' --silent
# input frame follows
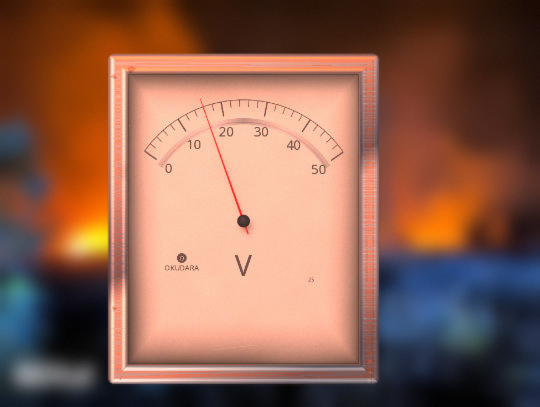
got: 16 V
